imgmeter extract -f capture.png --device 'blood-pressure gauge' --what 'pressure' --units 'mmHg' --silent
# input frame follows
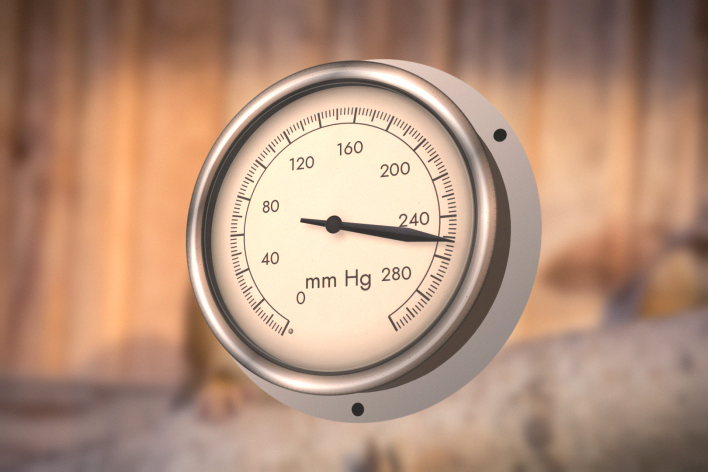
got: 252 mmHg
